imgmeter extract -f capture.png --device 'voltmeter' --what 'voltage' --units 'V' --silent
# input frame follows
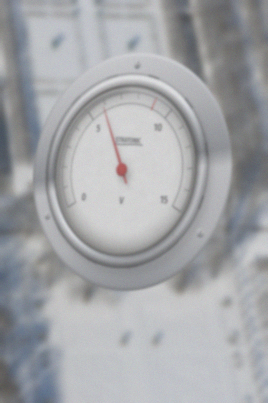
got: 6 V
